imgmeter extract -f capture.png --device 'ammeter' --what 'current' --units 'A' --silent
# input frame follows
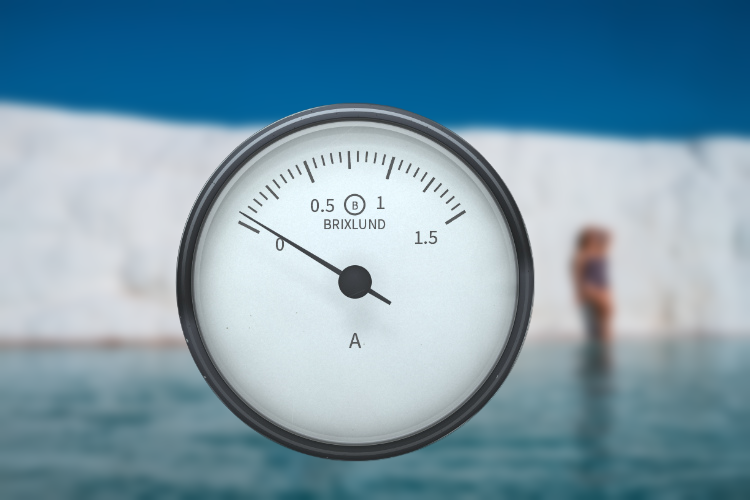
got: 0.05 A
